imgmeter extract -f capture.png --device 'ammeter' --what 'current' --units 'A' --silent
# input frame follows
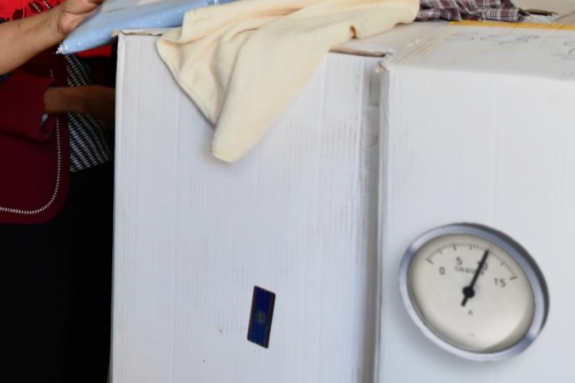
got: 10 A
